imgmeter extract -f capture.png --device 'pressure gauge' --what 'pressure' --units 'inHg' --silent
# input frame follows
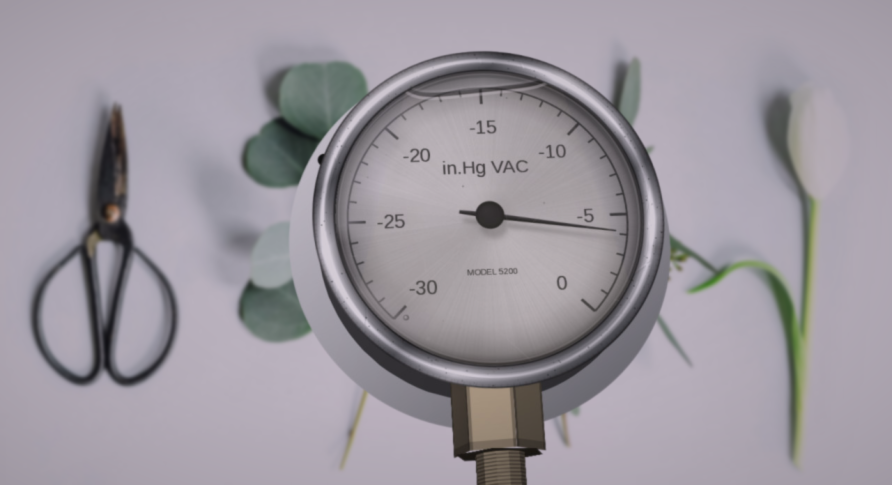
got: -4 inHg
